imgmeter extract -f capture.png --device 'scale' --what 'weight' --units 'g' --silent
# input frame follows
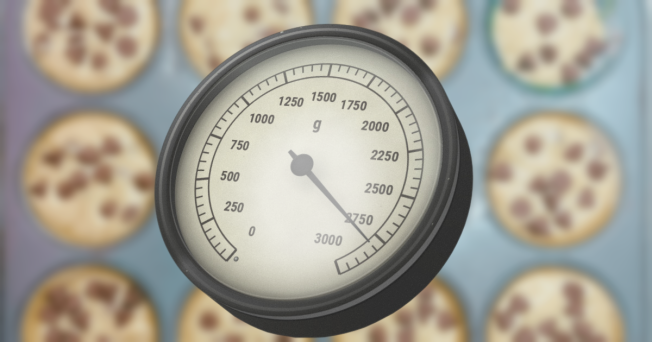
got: 2800 g
